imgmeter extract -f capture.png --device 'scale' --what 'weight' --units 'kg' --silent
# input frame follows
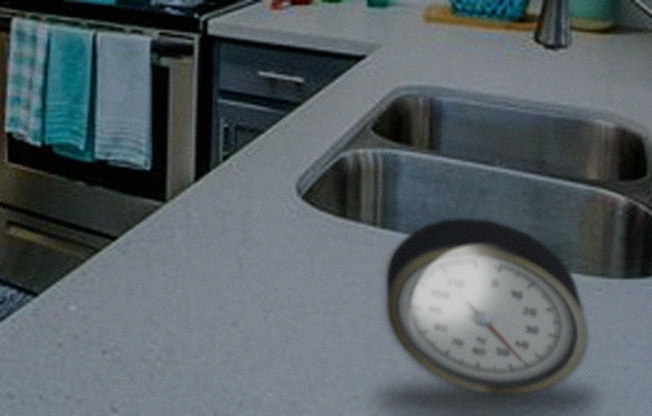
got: 45 kg
